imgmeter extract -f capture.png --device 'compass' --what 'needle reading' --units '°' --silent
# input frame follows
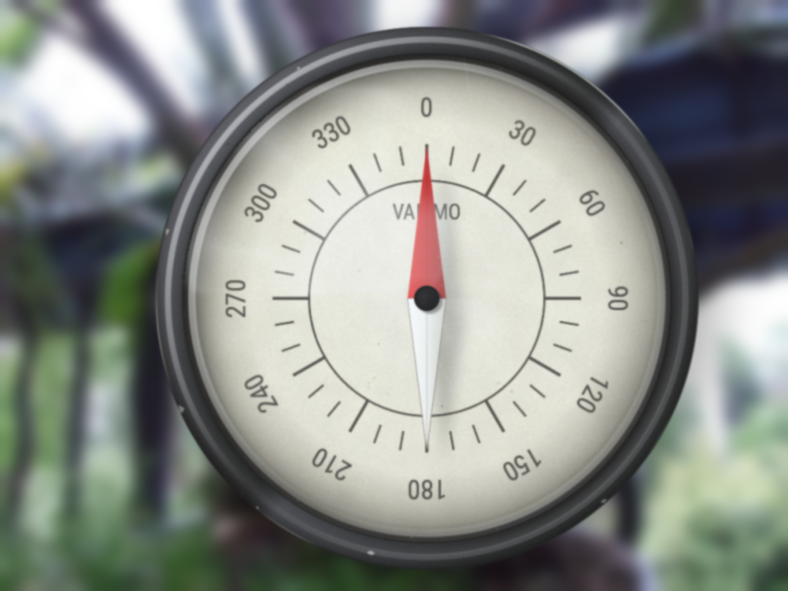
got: 0 °
